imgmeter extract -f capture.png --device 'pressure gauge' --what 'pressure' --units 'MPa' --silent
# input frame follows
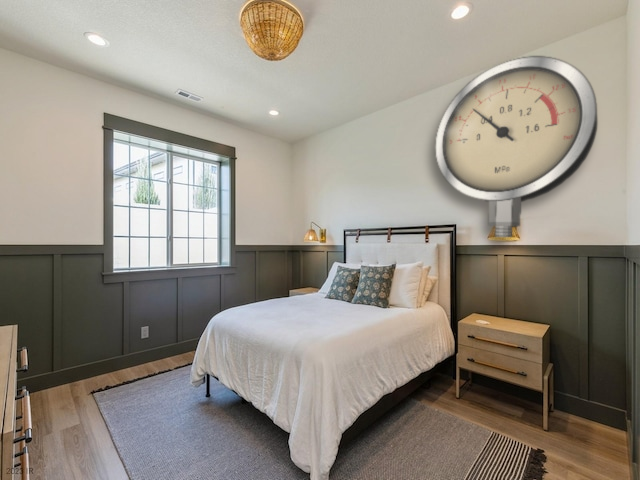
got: 0.4 MPa
